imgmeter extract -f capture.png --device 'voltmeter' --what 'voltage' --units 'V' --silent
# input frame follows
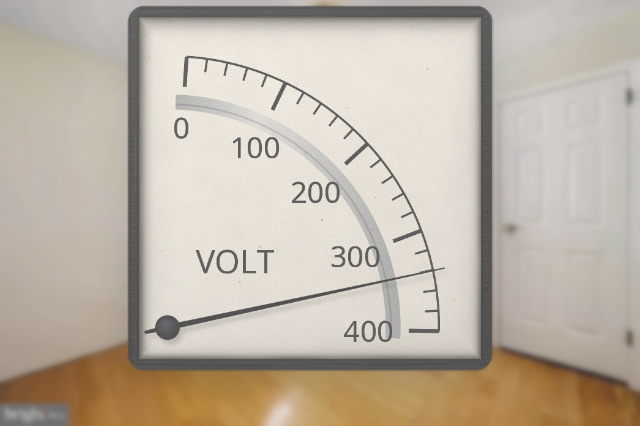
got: 340 V
